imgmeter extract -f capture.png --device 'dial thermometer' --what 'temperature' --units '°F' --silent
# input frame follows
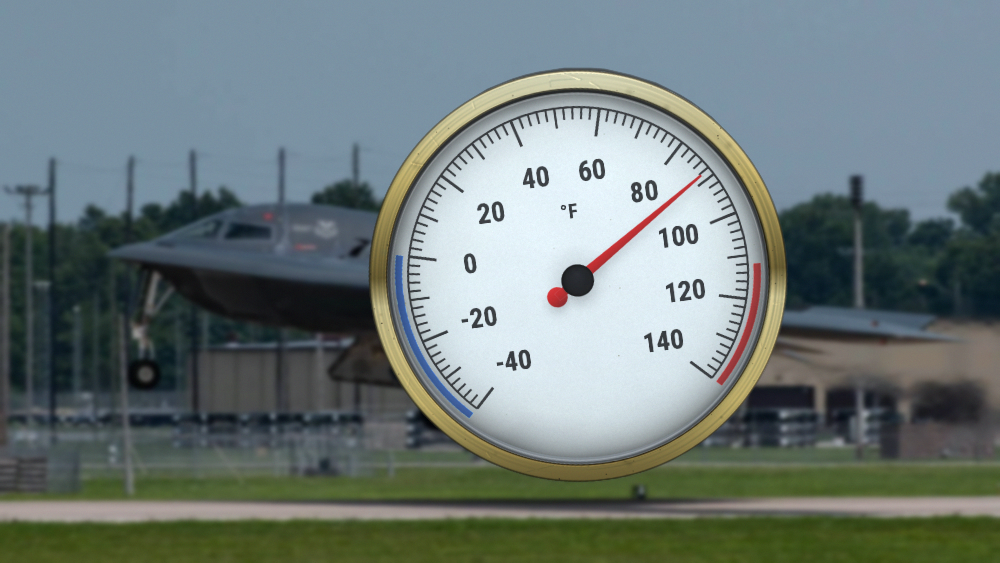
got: 88 °F
